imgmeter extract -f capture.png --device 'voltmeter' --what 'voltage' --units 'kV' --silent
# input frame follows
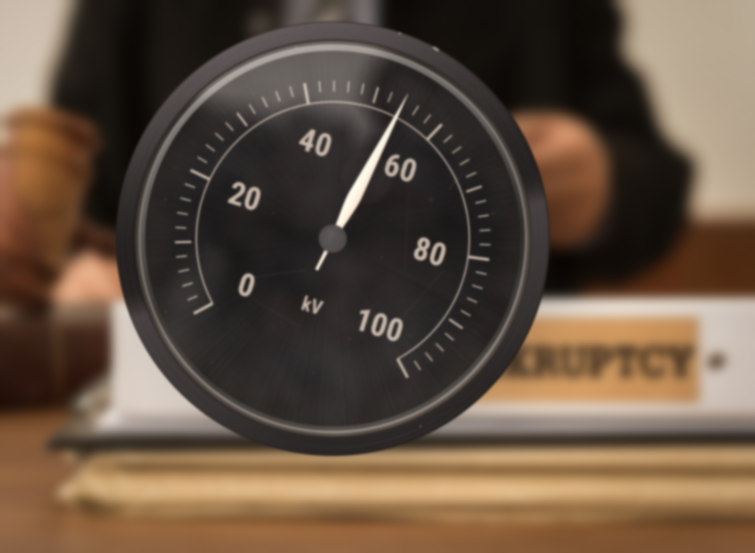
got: 54 kV
